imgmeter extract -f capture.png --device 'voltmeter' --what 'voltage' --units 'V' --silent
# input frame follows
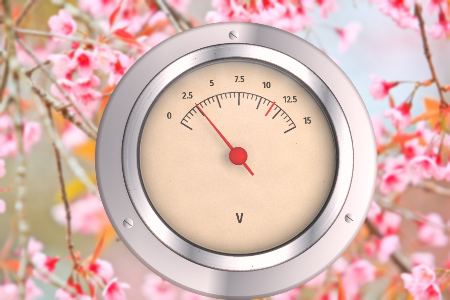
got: 2.5 V
